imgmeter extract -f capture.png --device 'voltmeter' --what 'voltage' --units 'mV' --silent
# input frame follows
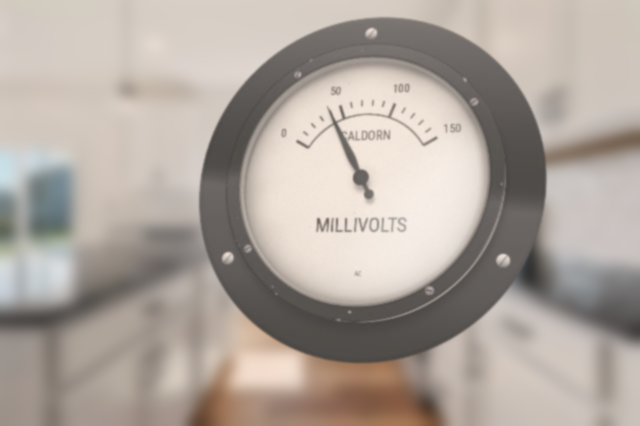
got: 40 mV
